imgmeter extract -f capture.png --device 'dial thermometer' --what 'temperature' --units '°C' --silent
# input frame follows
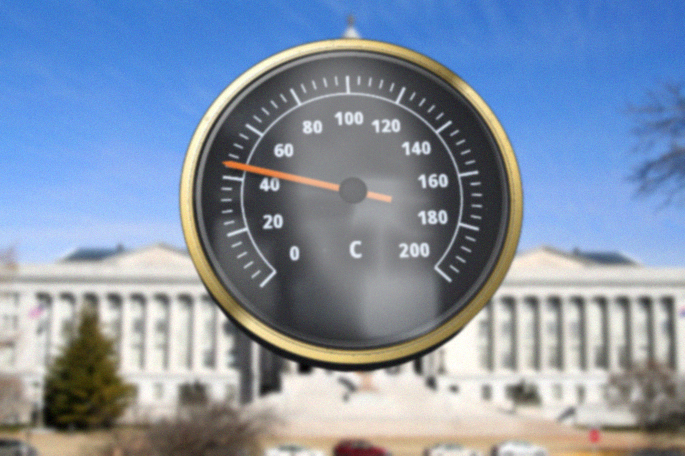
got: 44 °C
